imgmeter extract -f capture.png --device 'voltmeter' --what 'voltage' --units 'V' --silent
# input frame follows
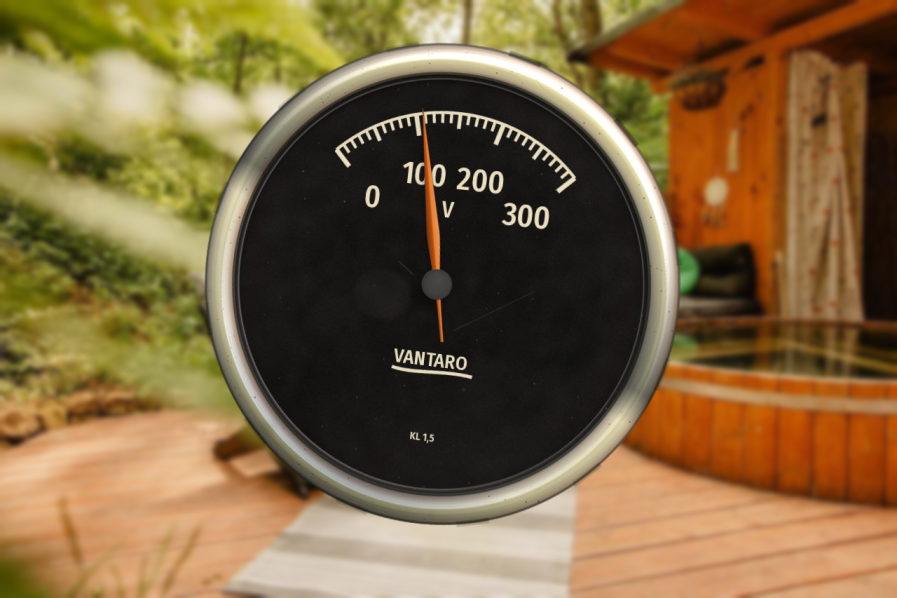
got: 110 V
